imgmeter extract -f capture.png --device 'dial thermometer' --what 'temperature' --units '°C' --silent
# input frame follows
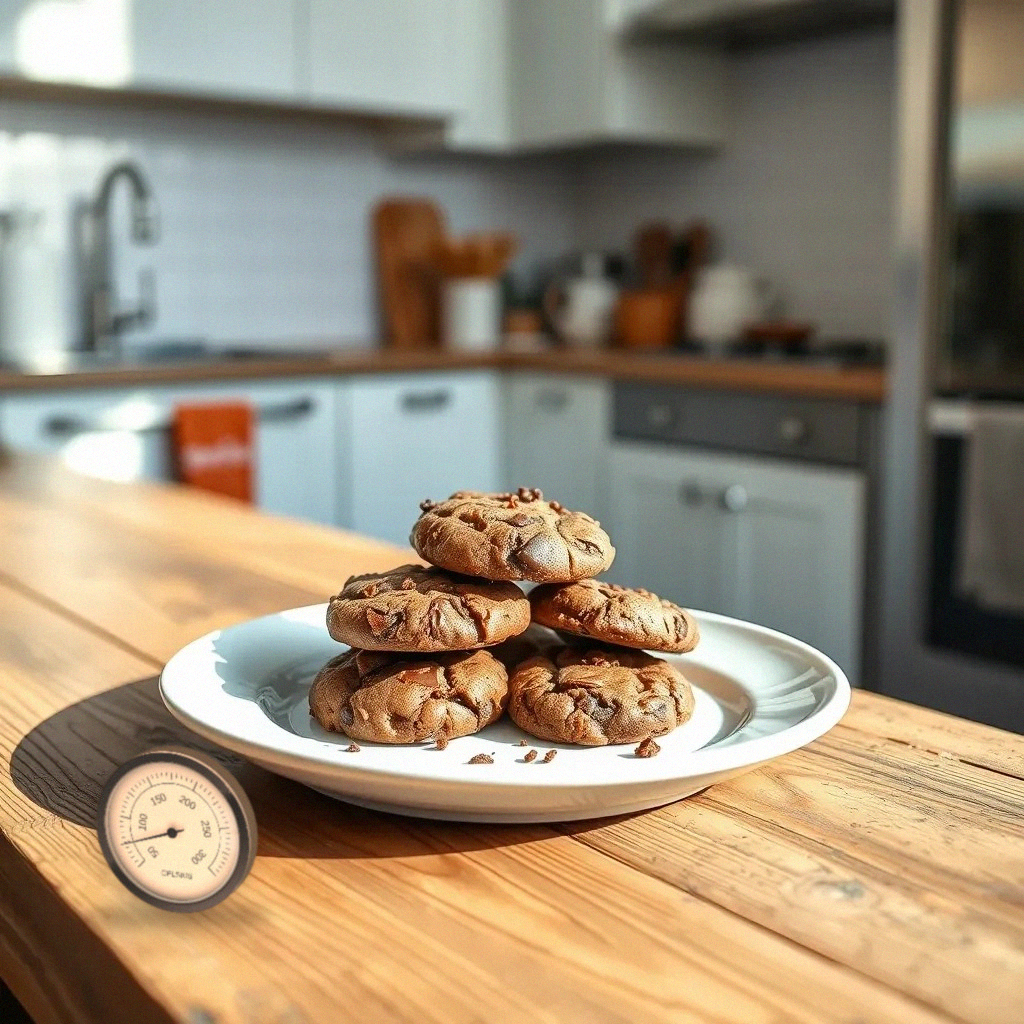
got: 75 °C
